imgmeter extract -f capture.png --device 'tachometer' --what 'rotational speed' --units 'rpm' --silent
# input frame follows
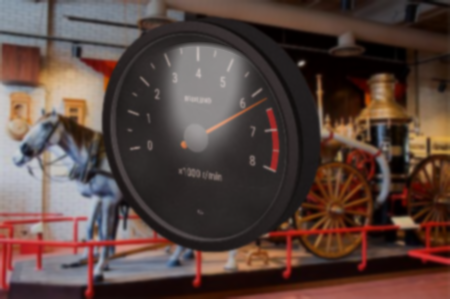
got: 6250 rpm
